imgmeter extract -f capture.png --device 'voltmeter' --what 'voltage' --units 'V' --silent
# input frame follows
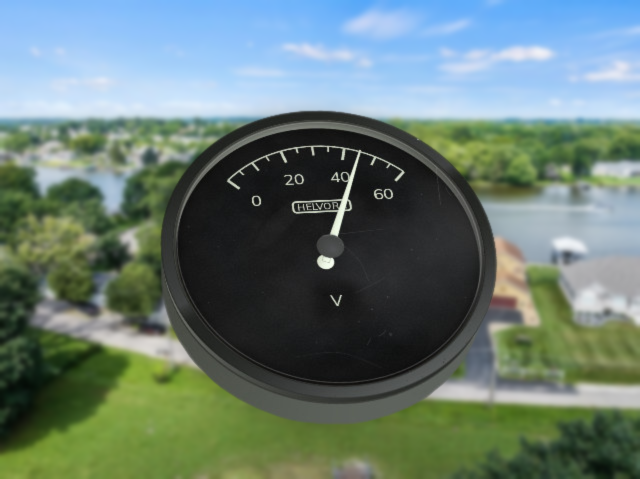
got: 45 V
